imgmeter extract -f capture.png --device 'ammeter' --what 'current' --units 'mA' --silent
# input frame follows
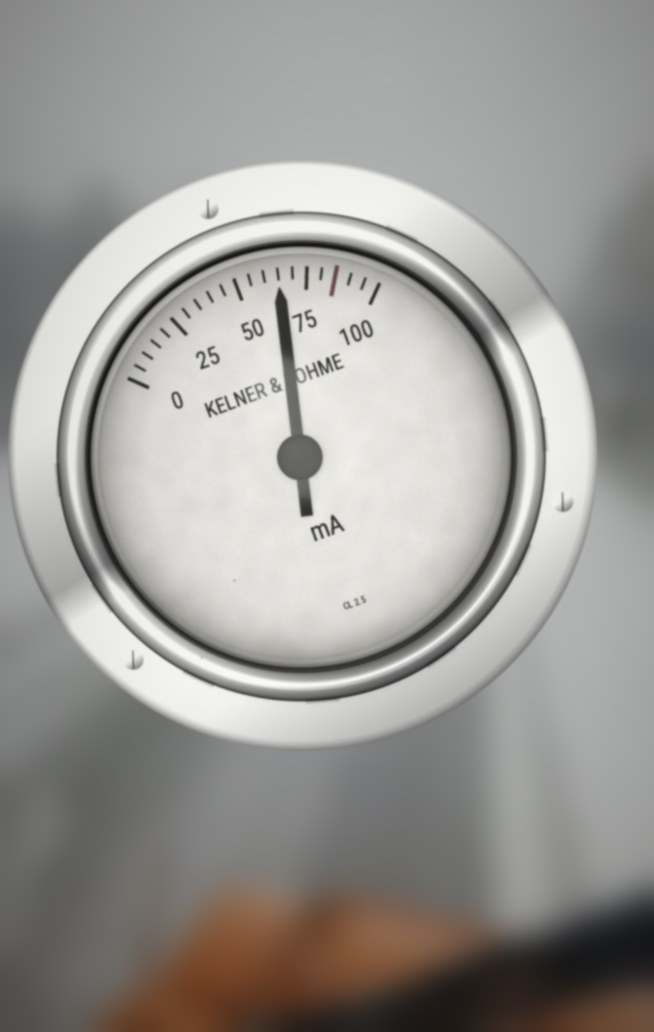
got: 65 mA
